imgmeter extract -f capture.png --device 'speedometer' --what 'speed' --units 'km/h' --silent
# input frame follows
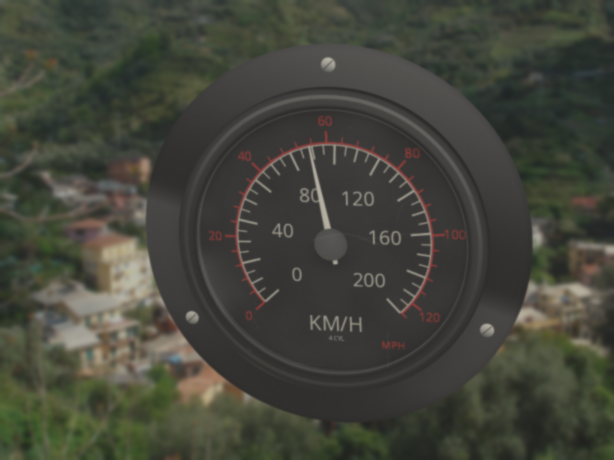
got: 90 km/h
